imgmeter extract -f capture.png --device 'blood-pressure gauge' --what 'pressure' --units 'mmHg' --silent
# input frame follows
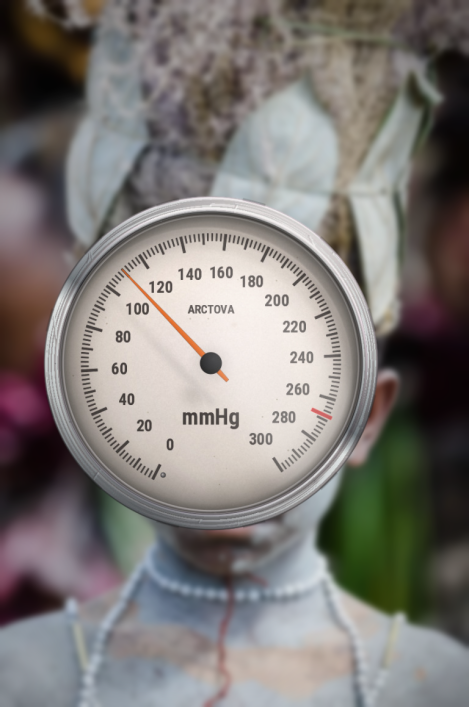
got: 110 mmHg
